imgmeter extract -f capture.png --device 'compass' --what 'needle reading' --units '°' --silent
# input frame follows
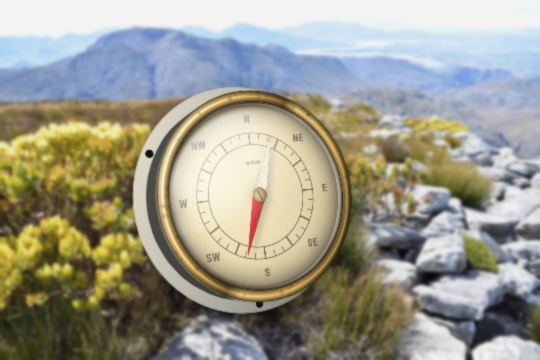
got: 200 °
